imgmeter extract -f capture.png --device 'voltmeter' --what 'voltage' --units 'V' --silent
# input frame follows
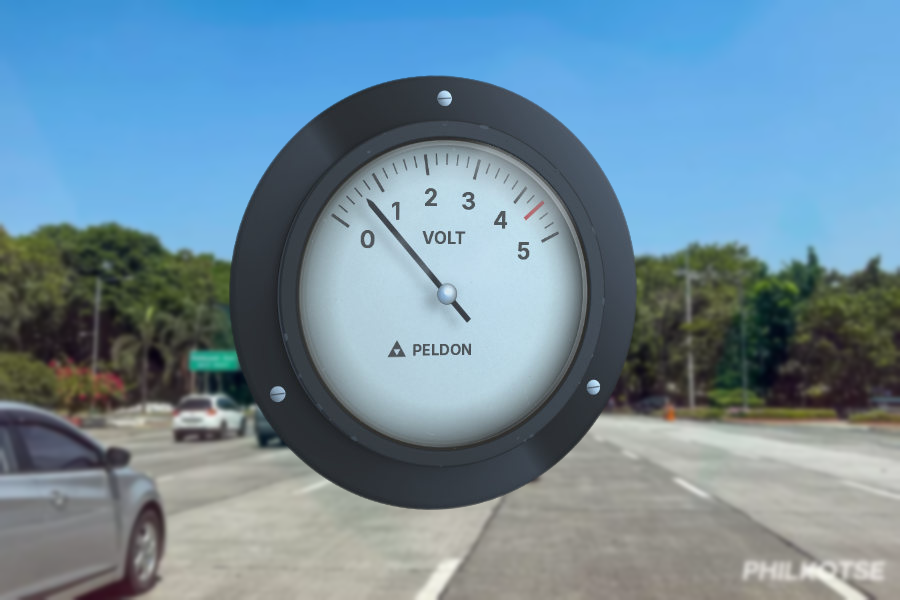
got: 0.6 V
